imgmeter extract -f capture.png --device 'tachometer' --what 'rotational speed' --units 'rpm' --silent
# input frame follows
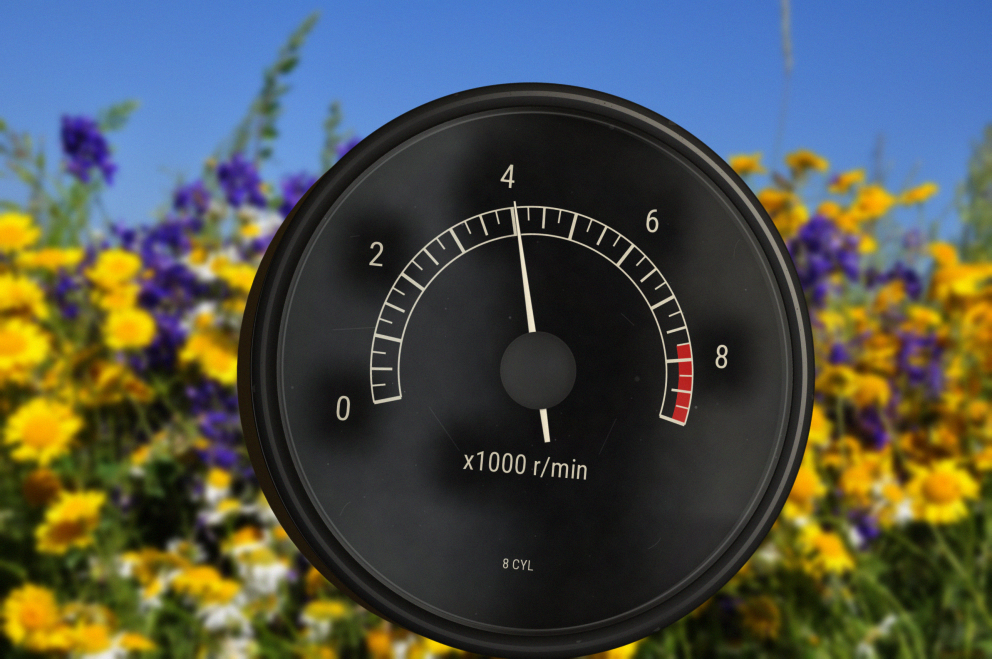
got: 4000 rpm
